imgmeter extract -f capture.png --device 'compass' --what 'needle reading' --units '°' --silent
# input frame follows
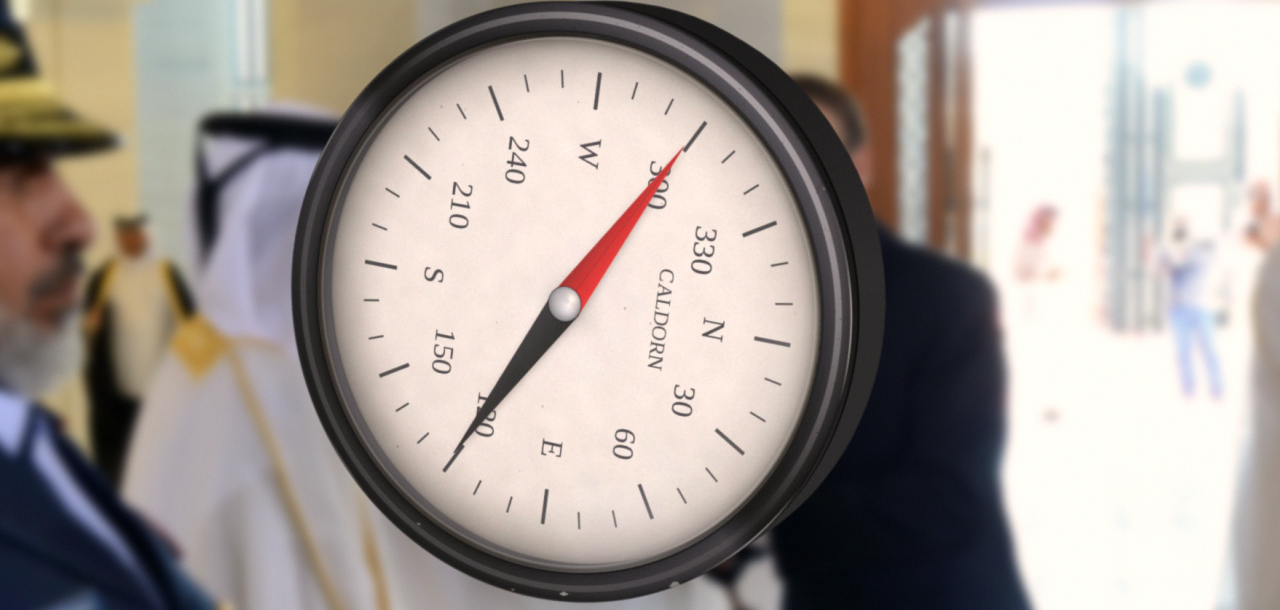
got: 300 °
